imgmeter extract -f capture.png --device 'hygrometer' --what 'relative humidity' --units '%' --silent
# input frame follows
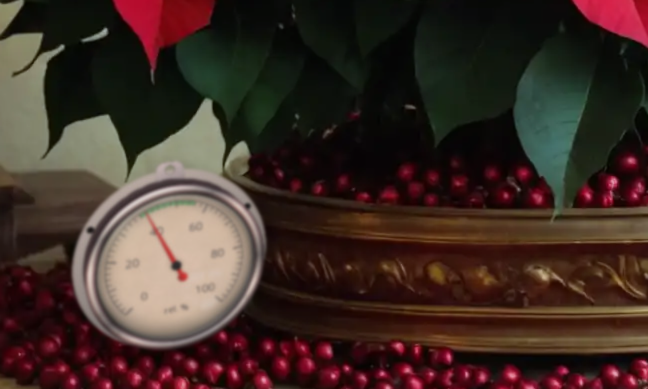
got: 40 %
